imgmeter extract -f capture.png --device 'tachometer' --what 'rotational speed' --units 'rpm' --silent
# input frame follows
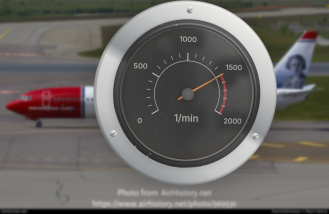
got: 1500 rpm
